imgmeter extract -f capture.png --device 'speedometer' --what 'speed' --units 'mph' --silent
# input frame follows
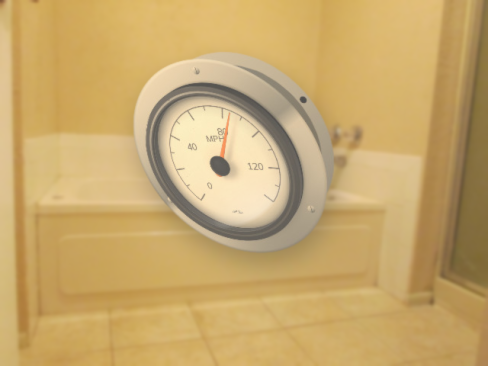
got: 85 mph
